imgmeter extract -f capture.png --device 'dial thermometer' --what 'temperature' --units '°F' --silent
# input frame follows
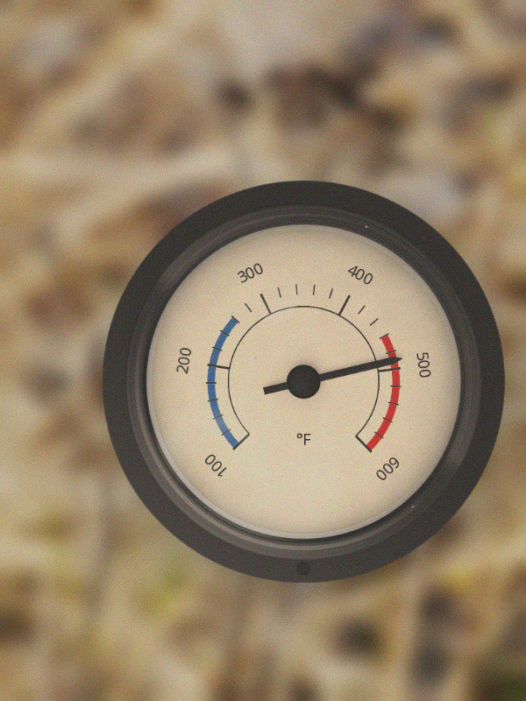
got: 490 °F
